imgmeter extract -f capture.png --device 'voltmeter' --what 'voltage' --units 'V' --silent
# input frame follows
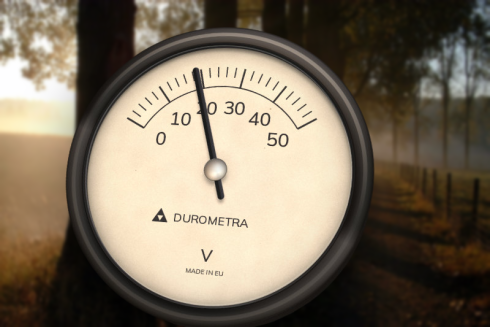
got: 19 V
